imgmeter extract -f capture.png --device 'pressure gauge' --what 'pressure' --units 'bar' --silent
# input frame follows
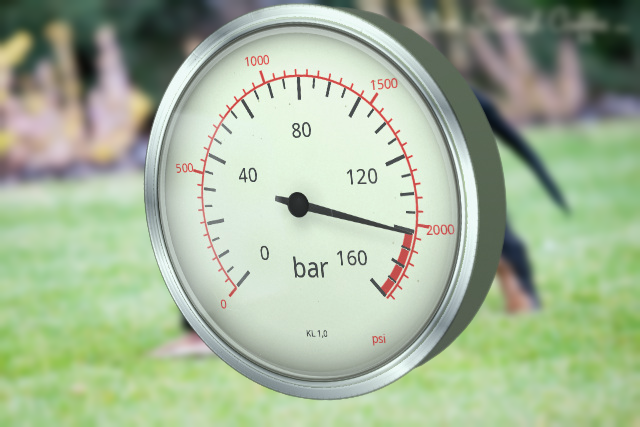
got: 140 bar
